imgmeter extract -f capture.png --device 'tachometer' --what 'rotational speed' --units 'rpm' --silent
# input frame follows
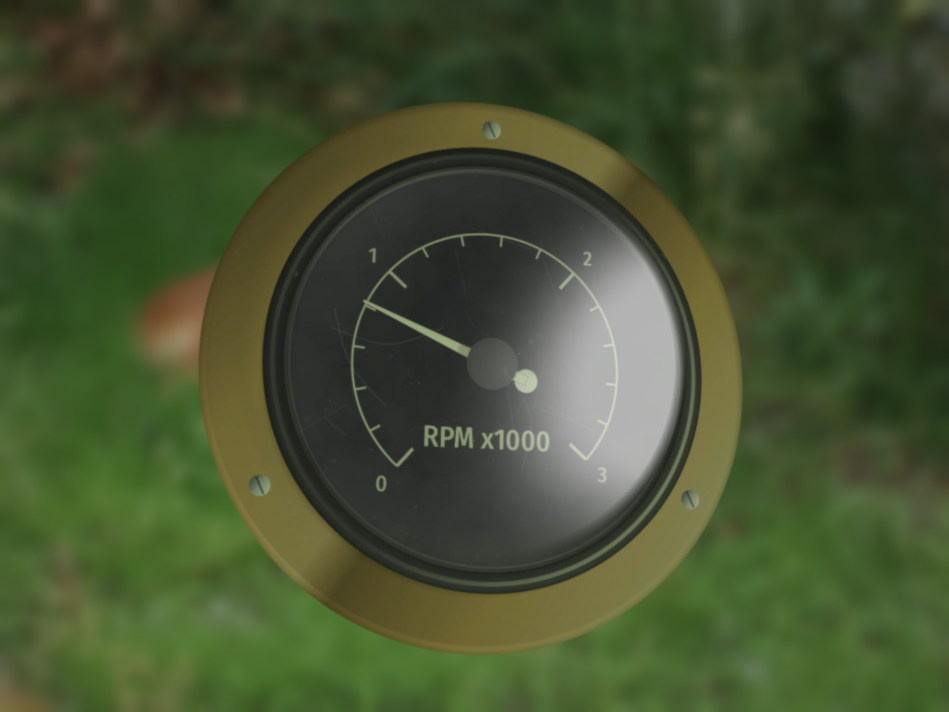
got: 800 rpm
